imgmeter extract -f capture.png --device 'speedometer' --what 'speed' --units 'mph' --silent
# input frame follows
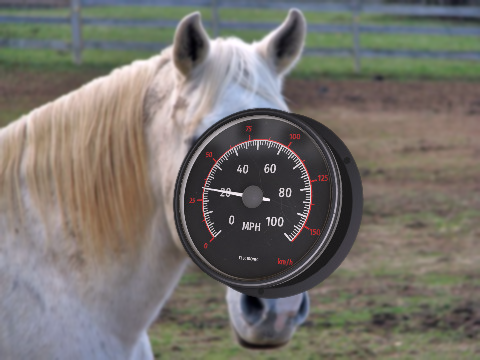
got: 20 mph
